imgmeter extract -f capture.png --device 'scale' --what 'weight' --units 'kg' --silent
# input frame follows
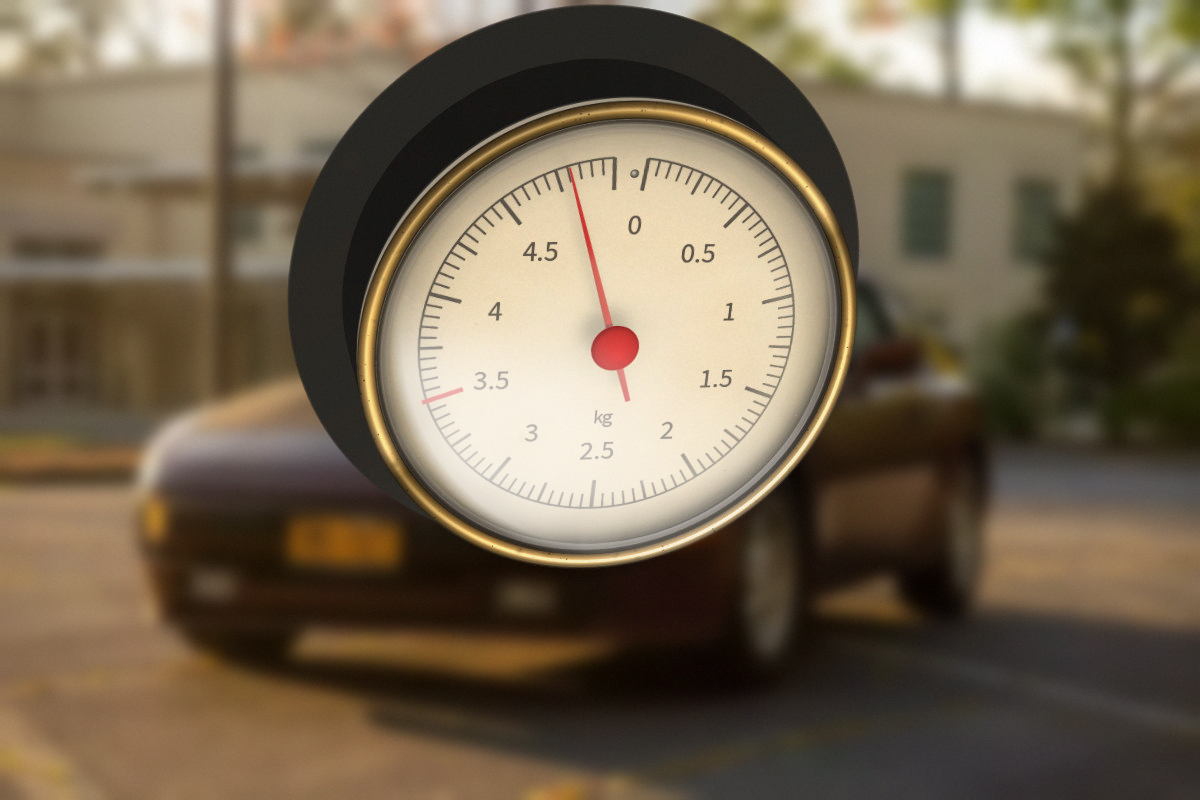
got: 4.8 kg
